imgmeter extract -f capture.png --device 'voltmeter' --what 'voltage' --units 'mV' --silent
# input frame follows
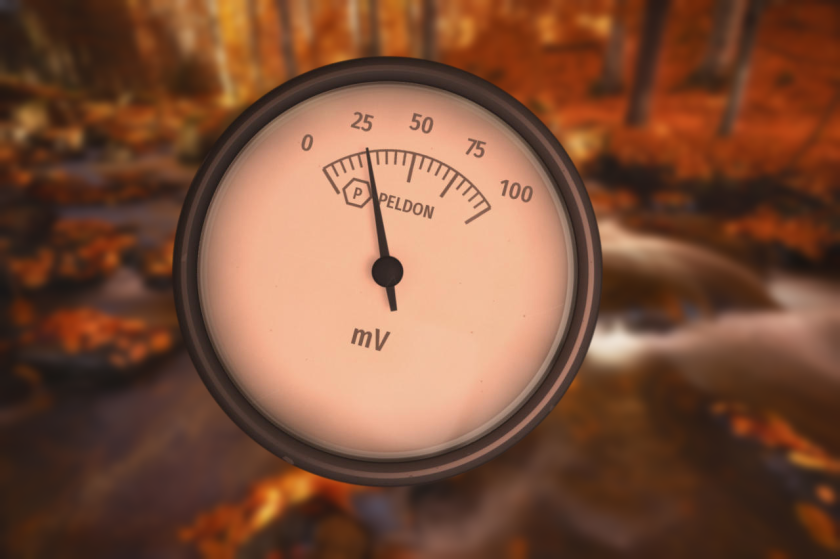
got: 25 mV
